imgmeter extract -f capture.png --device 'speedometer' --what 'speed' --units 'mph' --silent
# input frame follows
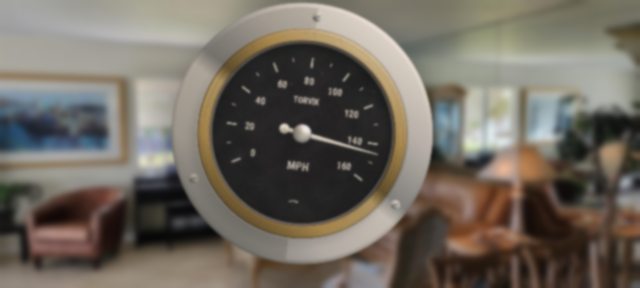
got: 145 mph
